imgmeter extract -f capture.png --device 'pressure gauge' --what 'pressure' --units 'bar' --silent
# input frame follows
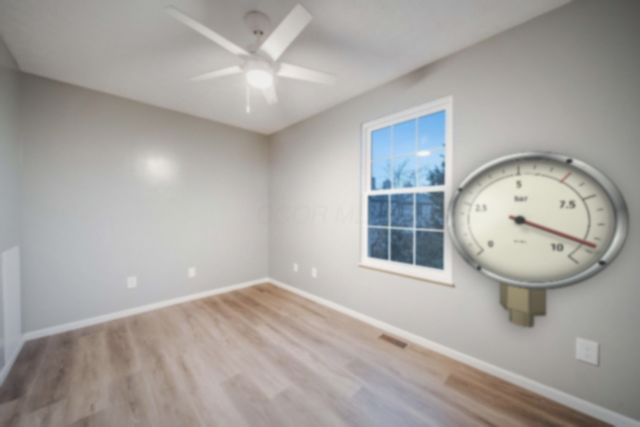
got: 9.25 bar
